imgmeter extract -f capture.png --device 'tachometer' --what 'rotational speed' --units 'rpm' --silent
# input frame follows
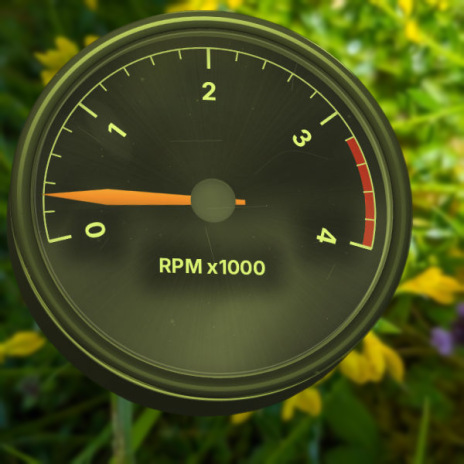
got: 300 rpm
